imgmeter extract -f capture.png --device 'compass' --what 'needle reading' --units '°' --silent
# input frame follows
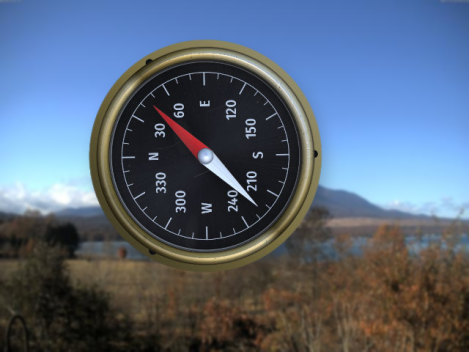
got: 45 °
